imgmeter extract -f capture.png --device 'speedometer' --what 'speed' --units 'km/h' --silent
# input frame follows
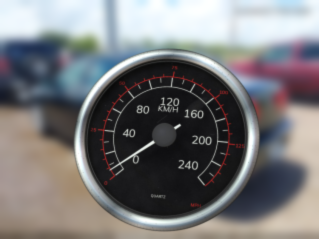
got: 5 km/h
